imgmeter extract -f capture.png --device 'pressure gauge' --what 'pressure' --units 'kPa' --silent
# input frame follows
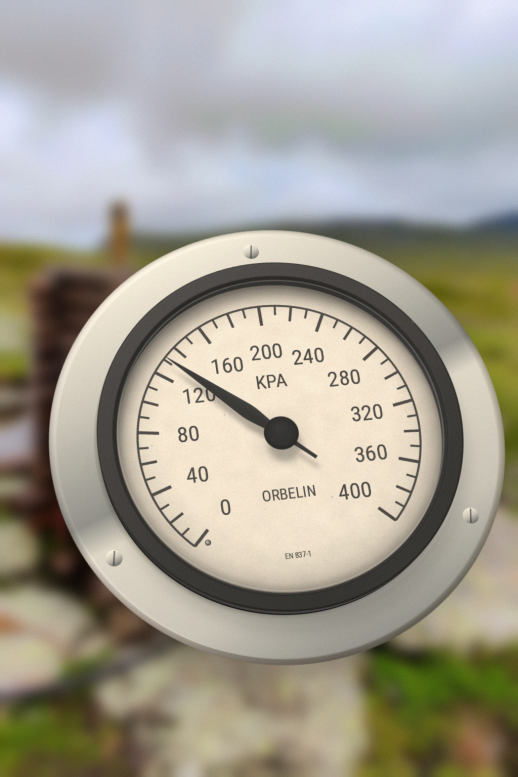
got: 130 kPa
